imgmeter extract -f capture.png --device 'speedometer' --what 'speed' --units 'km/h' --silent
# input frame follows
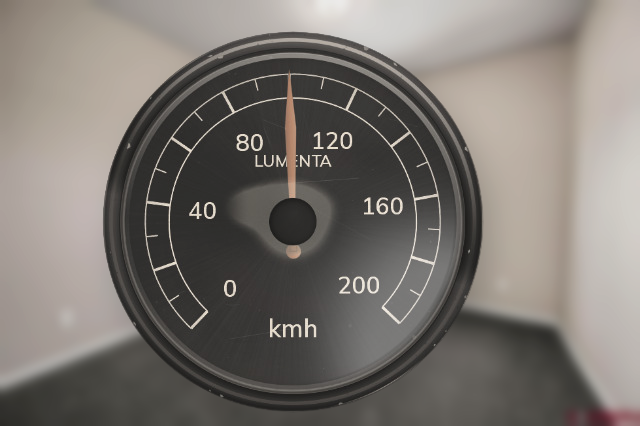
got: 100 km/h
